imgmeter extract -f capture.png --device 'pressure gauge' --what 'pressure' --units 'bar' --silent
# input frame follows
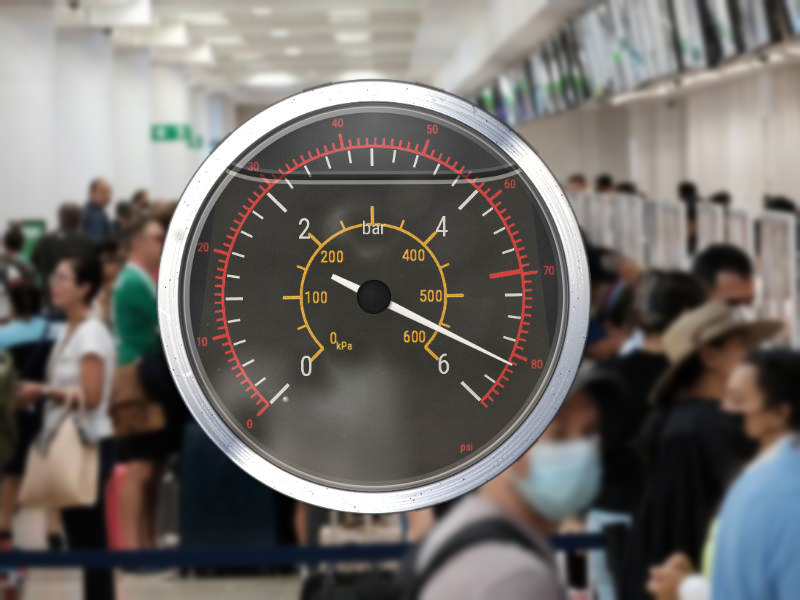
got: 5.6 bar
